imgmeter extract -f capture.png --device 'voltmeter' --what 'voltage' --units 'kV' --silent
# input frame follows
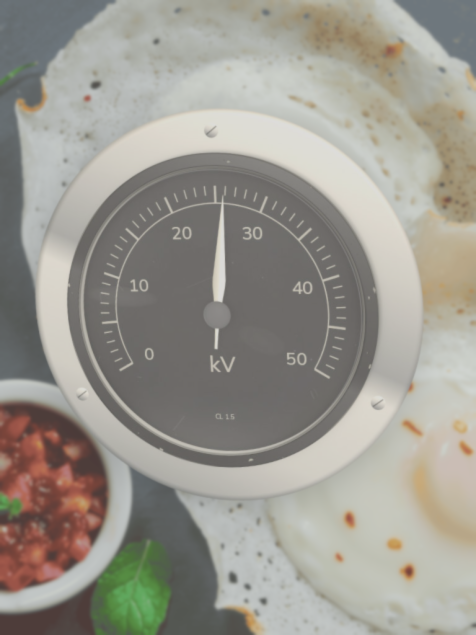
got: 26 kV
